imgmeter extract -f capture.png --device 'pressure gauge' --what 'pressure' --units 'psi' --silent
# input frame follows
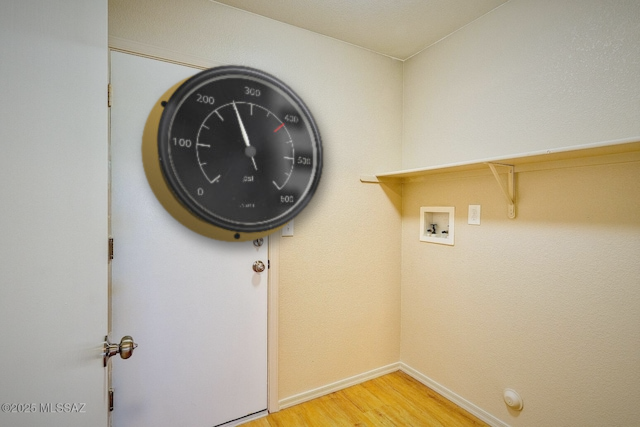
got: 250 psi
